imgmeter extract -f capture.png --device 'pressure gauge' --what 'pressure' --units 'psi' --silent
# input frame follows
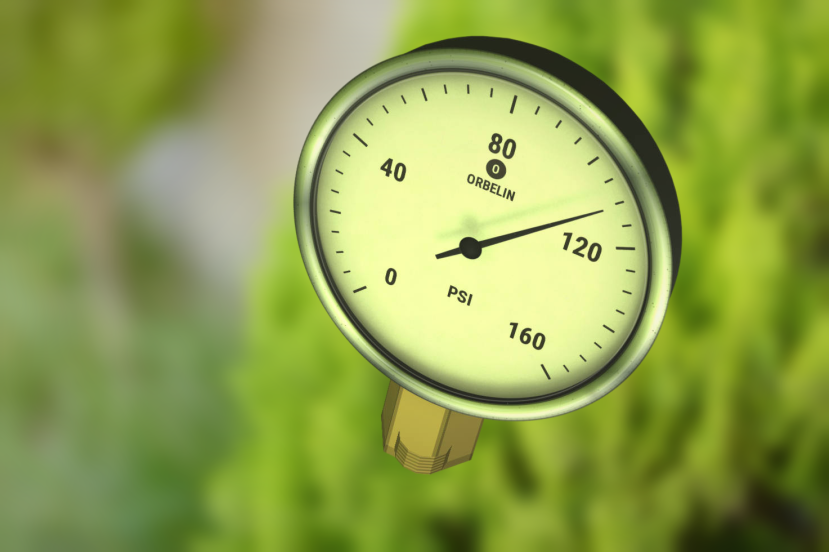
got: 110 psi
